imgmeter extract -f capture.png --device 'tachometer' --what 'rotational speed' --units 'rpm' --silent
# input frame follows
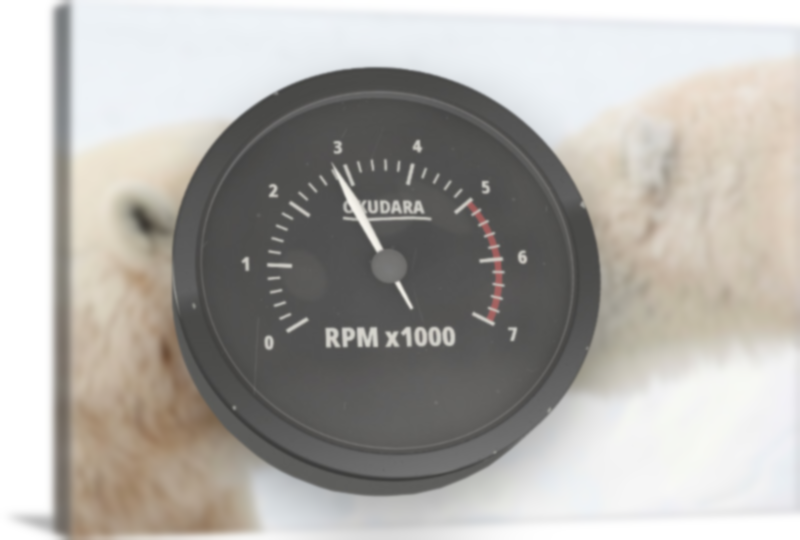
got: 2800 rpm
